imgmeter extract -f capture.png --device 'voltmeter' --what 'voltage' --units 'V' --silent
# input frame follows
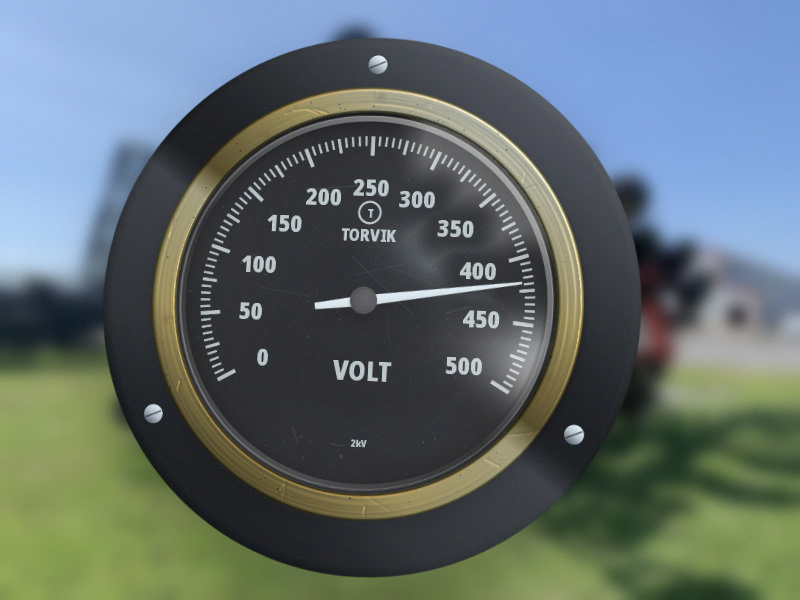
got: 420 V
